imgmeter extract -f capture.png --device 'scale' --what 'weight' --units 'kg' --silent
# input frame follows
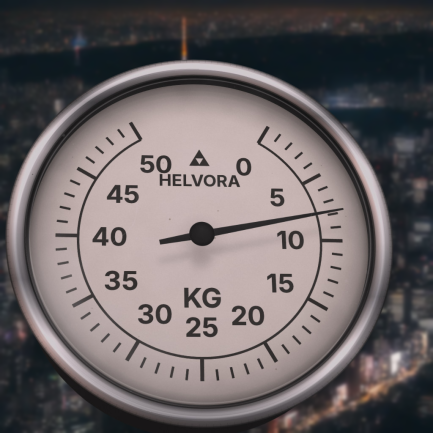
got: 8 kg
